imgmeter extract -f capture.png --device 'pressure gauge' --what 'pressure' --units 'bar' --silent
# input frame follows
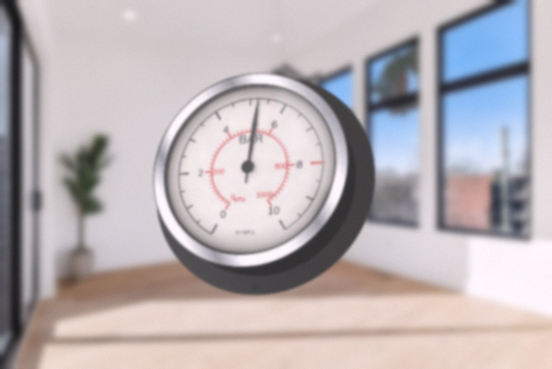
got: 5.25 bar
